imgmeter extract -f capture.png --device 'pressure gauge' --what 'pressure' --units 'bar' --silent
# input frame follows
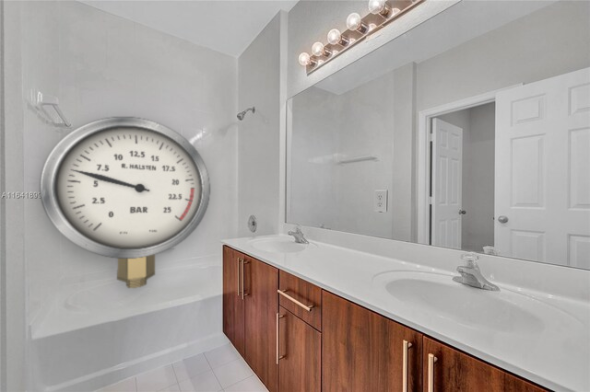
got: 6 bar
